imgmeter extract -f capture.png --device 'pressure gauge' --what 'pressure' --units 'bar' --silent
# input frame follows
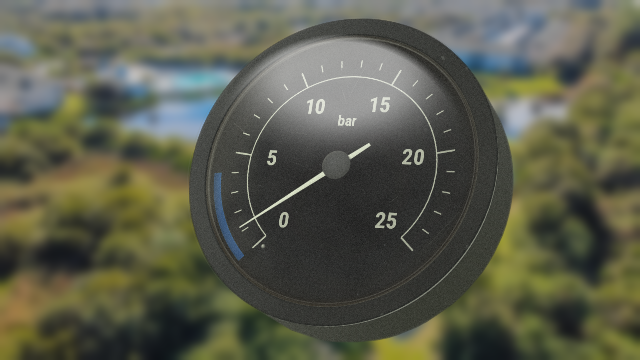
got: 1 bar
